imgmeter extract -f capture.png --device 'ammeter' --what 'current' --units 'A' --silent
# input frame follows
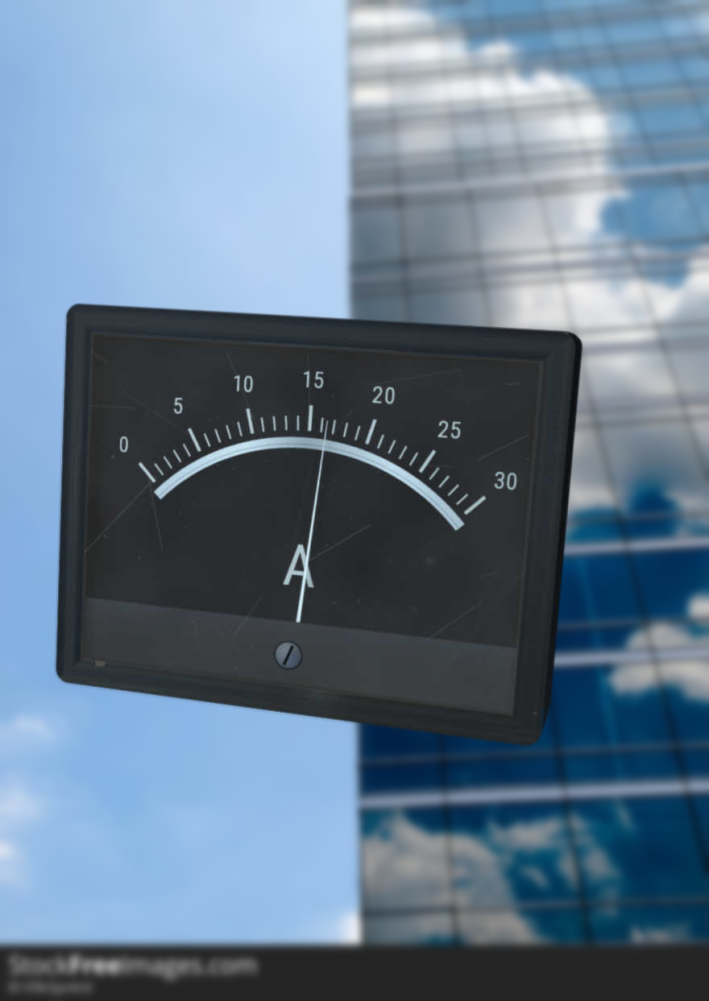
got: 16.5 A
